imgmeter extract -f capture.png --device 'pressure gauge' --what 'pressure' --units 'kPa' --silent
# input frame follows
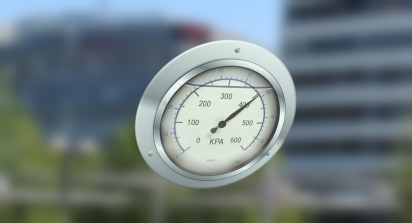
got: 400 kPa
